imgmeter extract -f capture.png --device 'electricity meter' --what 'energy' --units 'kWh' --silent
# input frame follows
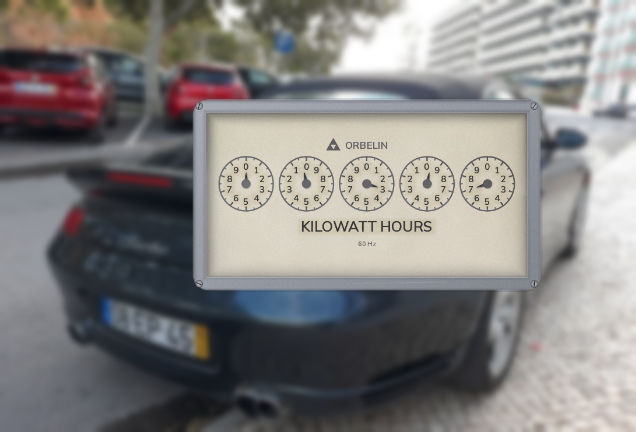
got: 297 kWh
